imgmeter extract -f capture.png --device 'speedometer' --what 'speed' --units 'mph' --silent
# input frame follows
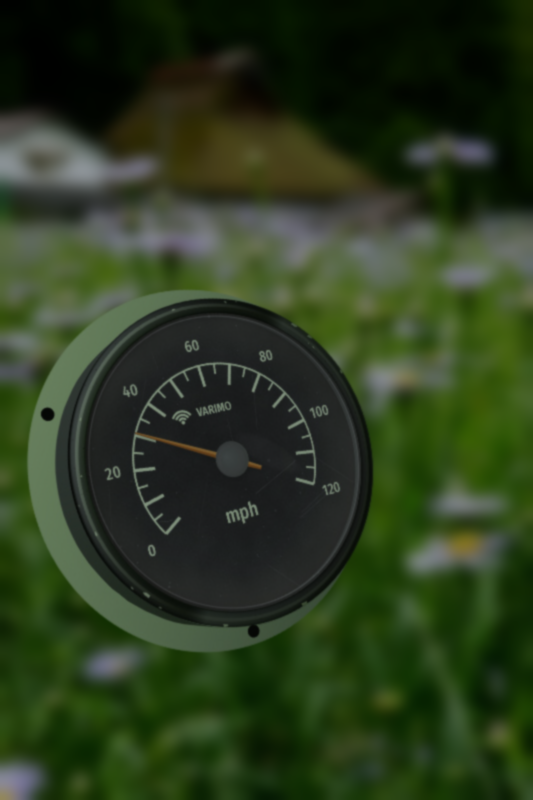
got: 30 mph
